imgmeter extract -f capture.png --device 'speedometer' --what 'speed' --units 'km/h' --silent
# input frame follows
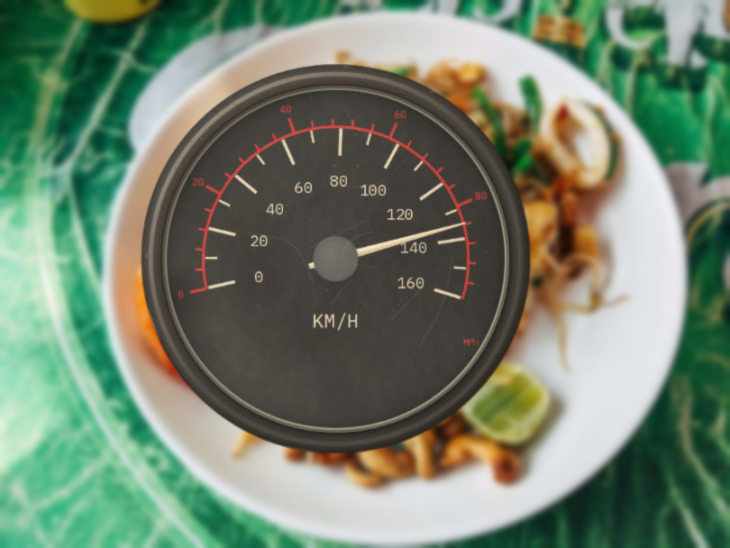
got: 135 km/h
